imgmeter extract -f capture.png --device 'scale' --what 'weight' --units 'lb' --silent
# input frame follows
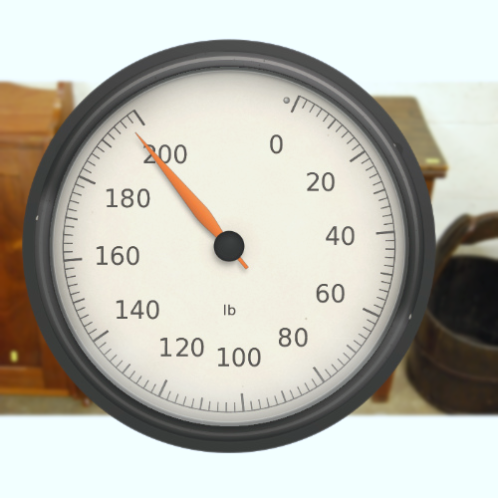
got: 197 lb
